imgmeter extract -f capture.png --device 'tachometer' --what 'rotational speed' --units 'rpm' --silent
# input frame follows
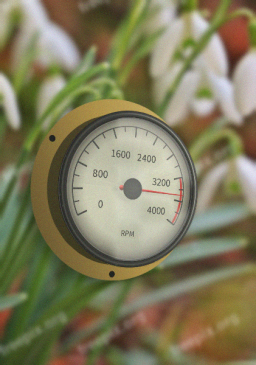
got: 3500 rpm
